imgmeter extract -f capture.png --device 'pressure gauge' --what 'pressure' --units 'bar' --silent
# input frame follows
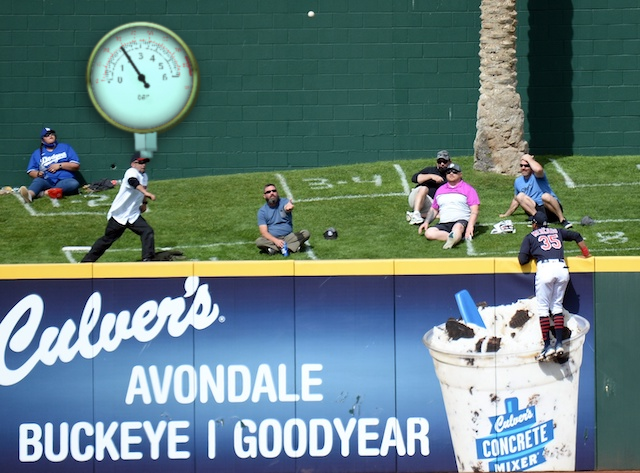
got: 2 bar
